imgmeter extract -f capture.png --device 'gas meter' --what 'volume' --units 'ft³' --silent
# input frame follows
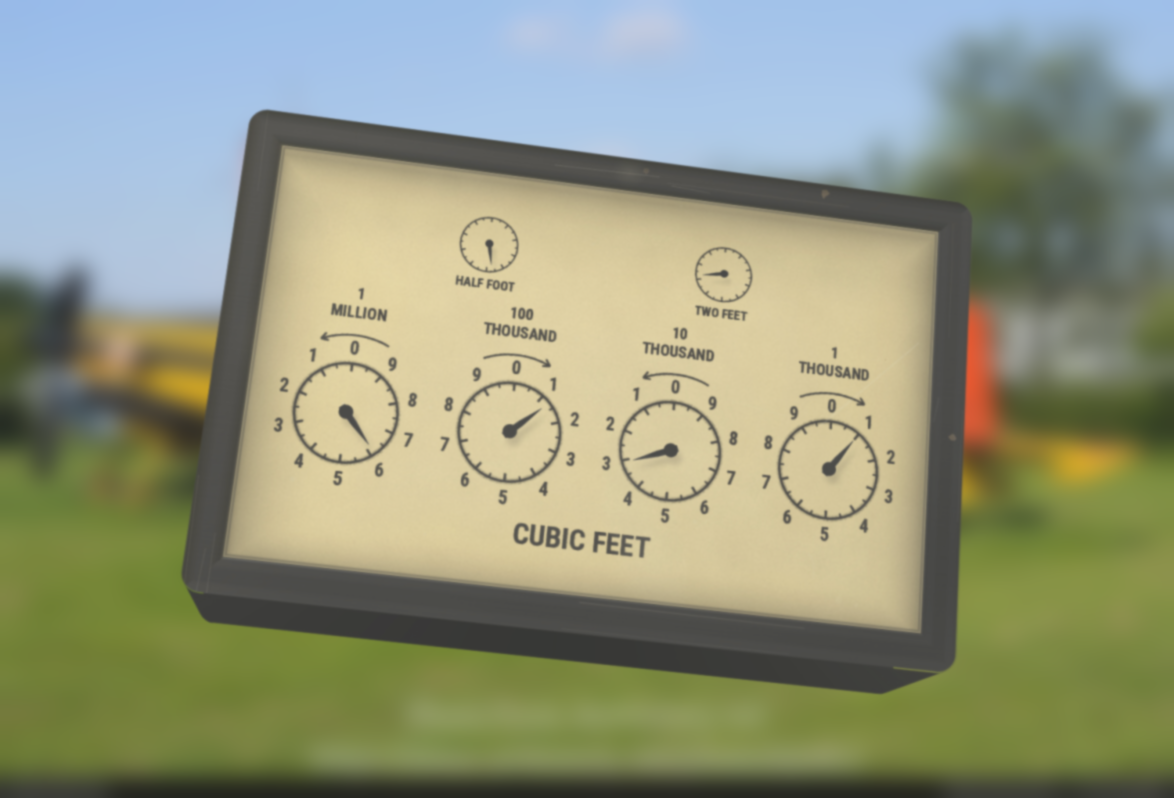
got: 613100 ft³
